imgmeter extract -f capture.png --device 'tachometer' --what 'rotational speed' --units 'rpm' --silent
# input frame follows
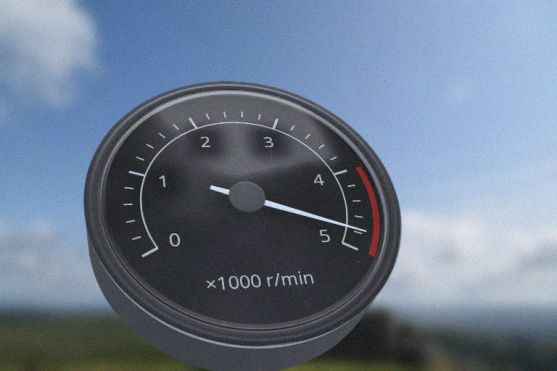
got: 4800 rpm
